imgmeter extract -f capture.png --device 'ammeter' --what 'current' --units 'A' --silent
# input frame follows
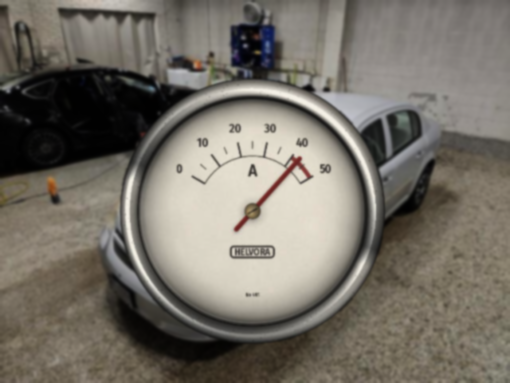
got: 42.5 A
